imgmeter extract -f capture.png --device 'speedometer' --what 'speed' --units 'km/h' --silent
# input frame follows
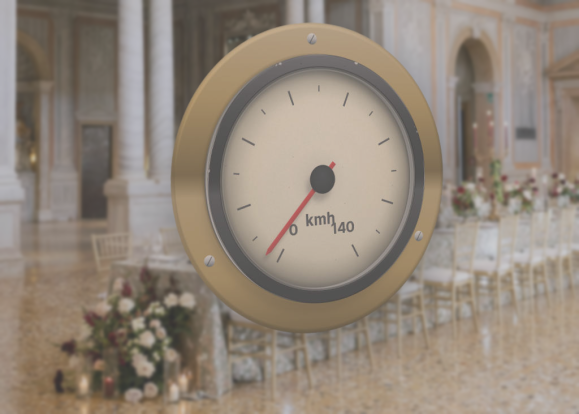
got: 5 km/h
